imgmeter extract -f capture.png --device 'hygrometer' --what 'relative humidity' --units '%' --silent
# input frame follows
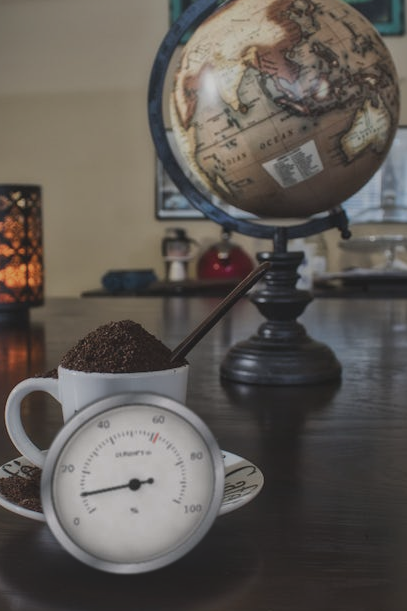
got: 10 %
